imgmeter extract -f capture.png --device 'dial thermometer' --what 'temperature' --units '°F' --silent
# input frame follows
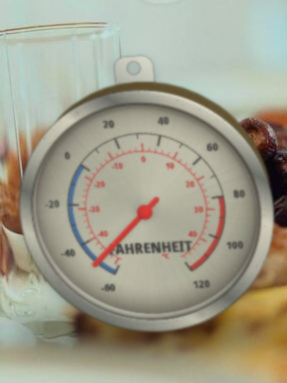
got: -50 °F
